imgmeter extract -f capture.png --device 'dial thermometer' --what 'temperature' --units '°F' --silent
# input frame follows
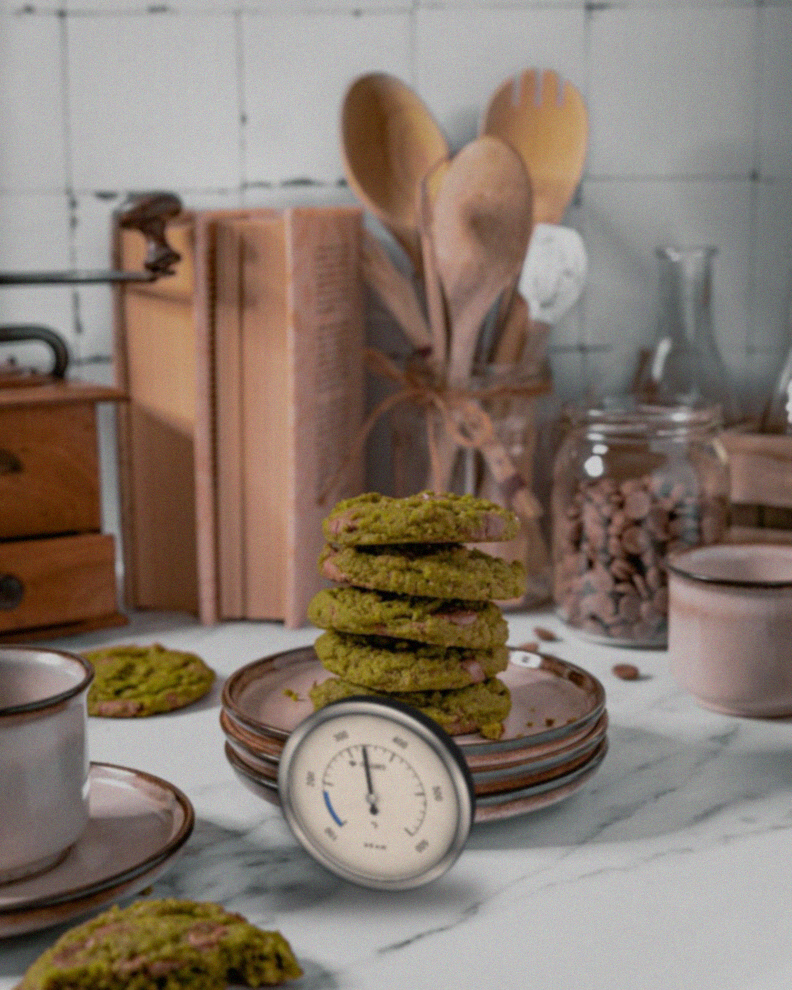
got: 340 °F
